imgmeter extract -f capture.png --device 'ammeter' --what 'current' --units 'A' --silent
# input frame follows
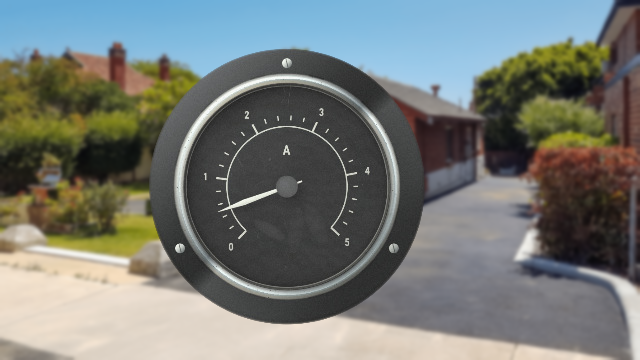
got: 0.5 A
